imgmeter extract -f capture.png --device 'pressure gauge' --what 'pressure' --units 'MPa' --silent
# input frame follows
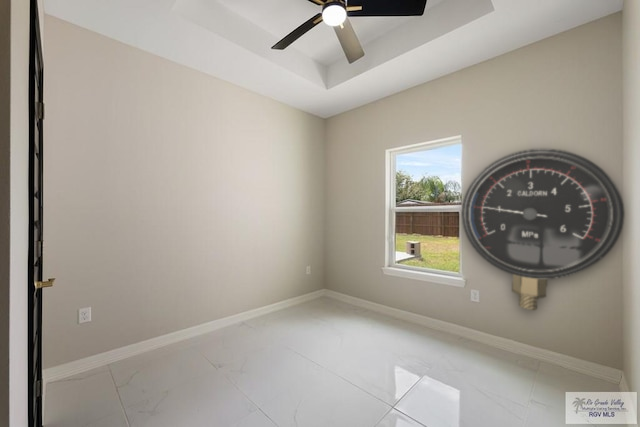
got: 1 MPa
